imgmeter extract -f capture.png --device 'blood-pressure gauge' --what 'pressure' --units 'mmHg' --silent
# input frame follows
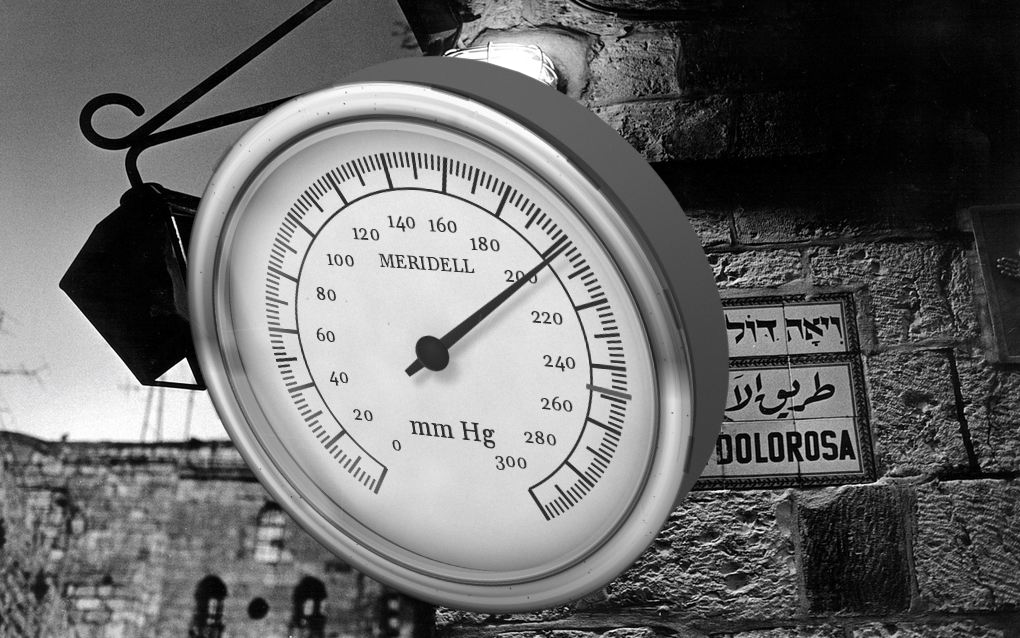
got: 202 mmHg
